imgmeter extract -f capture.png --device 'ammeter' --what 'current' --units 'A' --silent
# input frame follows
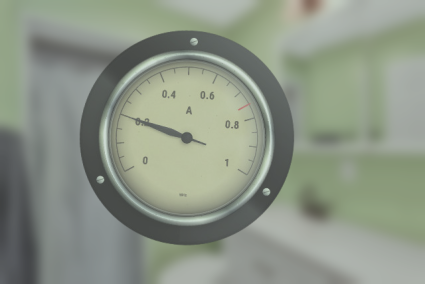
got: 0.2 A
